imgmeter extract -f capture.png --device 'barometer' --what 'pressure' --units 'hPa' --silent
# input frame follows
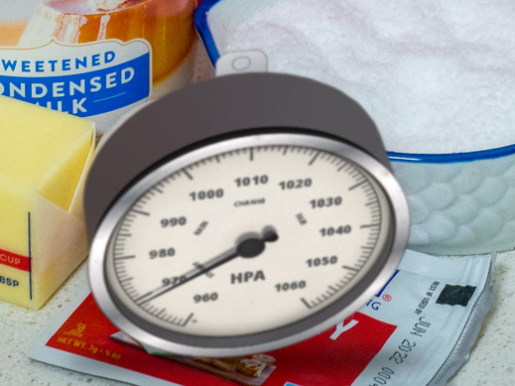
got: 970 hPa
